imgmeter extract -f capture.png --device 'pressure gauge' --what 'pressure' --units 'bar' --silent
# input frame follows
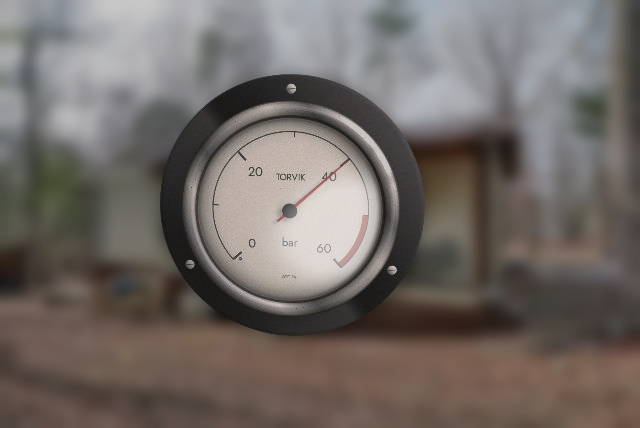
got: 40 bar
